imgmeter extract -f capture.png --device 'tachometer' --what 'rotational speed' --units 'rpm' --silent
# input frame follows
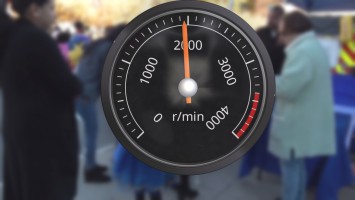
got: 1950 rpm
